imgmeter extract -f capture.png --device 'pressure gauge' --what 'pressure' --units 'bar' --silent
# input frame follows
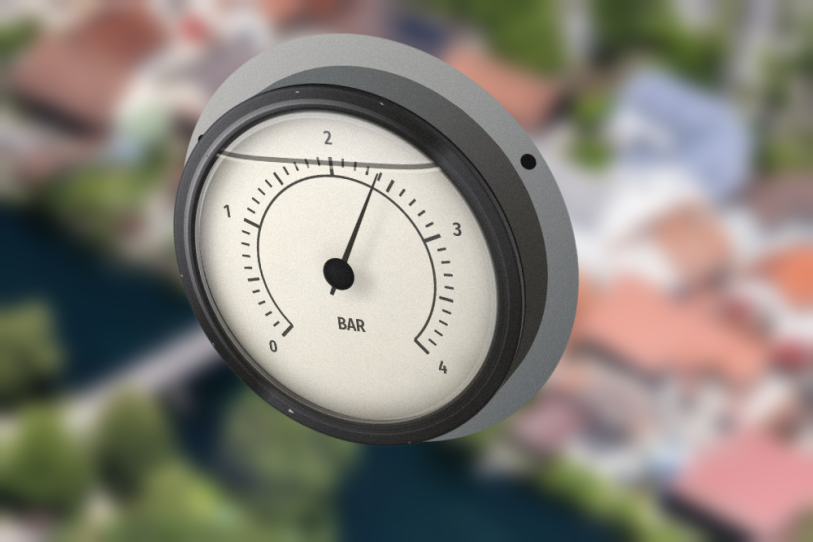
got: 2.4 bar
